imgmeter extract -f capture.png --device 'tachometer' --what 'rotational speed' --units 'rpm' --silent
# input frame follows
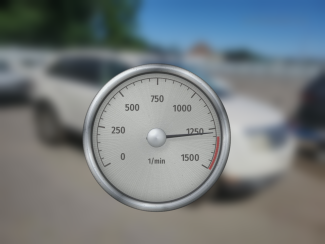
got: 1275 rpm
